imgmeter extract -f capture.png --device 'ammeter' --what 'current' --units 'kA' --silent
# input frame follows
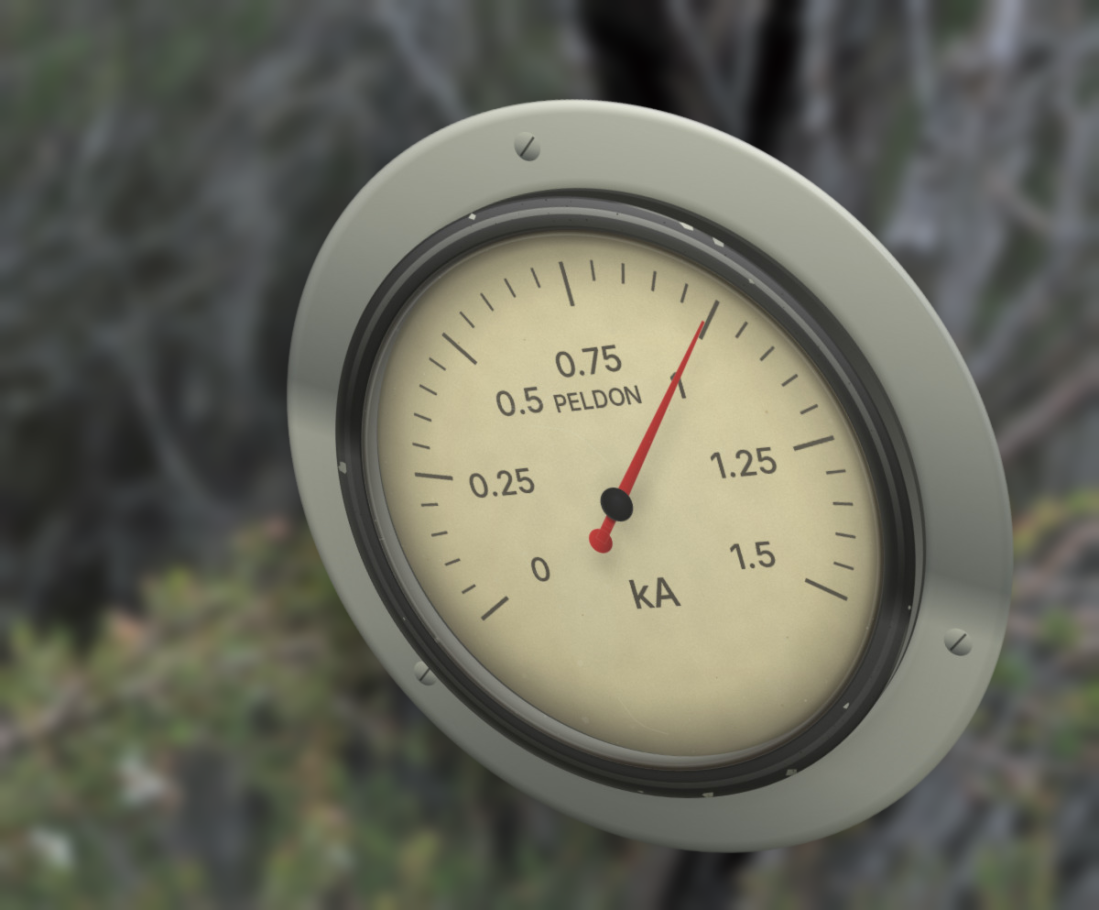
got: 1 kA
